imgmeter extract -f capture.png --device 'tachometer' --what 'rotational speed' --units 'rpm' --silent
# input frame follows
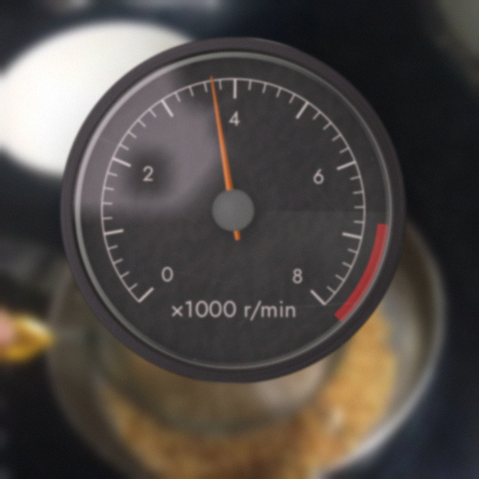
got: 3700 rpm
